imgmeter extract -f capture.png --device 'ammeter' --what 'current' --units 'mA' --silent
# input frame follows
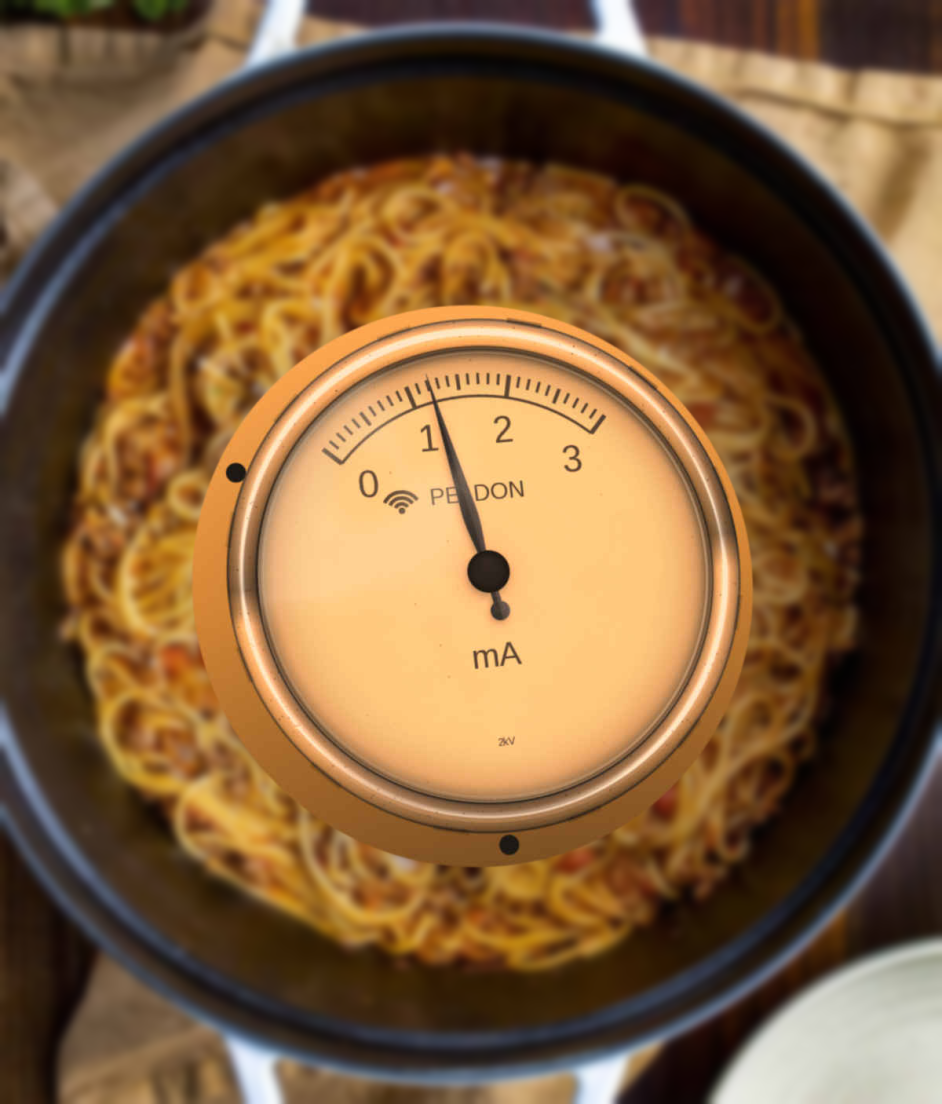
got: 1.2 mA
